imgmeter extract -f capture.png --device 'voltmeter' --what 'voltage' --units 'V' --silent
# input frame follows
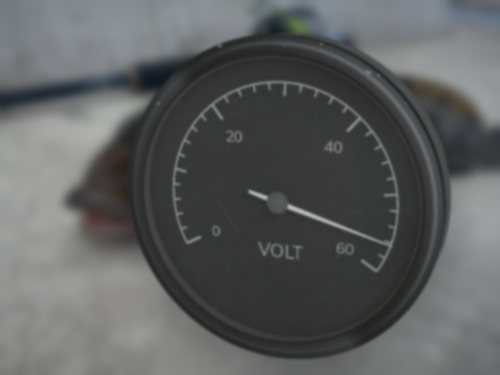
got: 56 V
